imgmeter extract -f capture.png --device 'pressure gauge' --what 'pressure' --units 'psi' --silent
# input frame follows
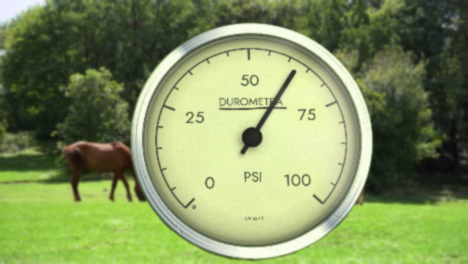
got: 62.5 psi
